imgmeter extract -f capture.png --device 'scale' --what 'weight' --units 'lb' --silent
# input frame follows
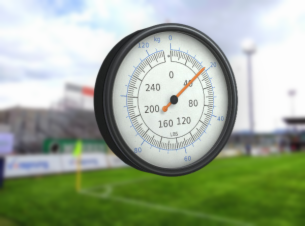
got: 40 lb
